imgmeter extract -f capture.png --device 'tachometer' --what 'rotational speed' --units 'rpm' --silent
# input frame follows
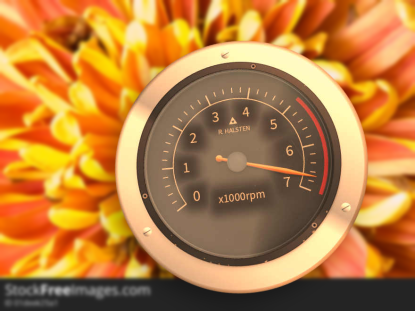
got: 6700 rpm
